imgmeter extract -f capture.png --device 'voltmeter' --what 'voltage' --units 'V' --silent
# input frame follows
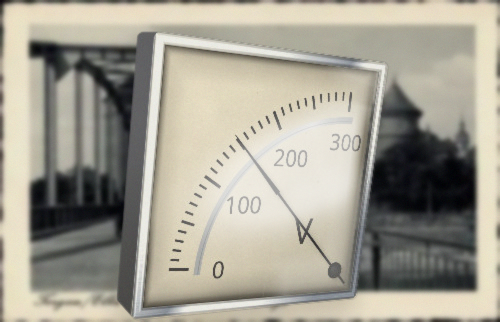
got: 150 V
